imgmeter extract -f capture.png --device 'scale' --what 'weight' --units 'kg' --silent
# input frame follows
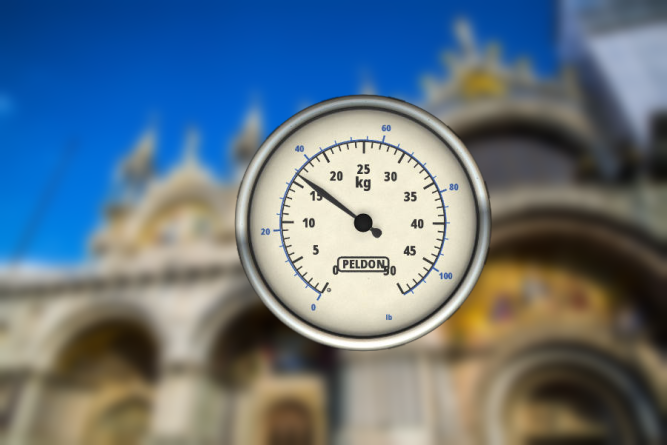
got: 16 kg
